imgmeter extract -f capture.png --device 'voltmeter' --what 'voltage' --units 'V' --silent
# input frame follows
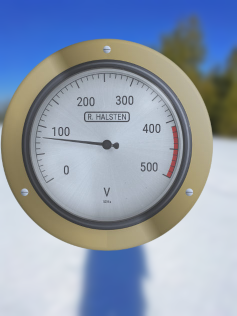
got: 80 V
